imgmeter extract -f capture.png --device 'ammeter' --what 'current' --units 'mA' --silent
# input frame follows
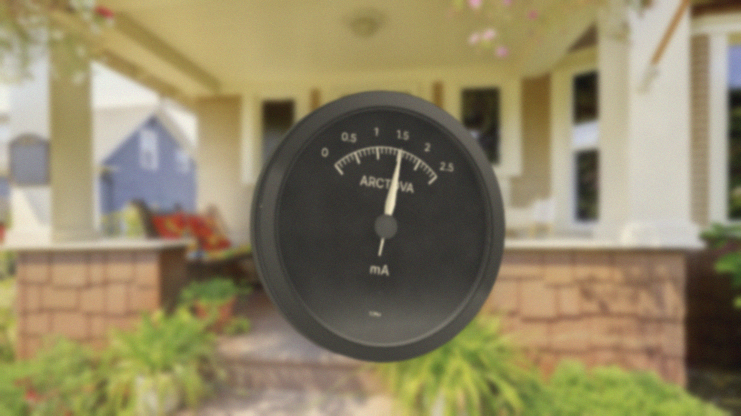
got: 1.5 mA
